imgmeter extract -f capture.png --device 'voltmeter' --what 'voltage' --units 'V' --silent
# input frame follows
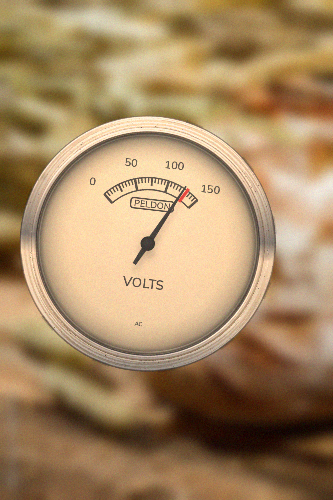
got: 125 V
